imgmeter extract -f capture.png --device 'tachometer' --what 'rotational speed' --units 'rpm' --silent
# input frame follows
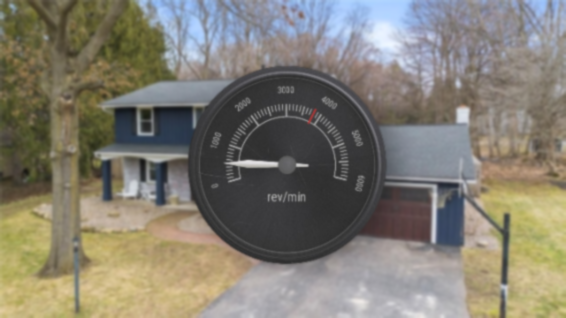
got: 500 rpm
